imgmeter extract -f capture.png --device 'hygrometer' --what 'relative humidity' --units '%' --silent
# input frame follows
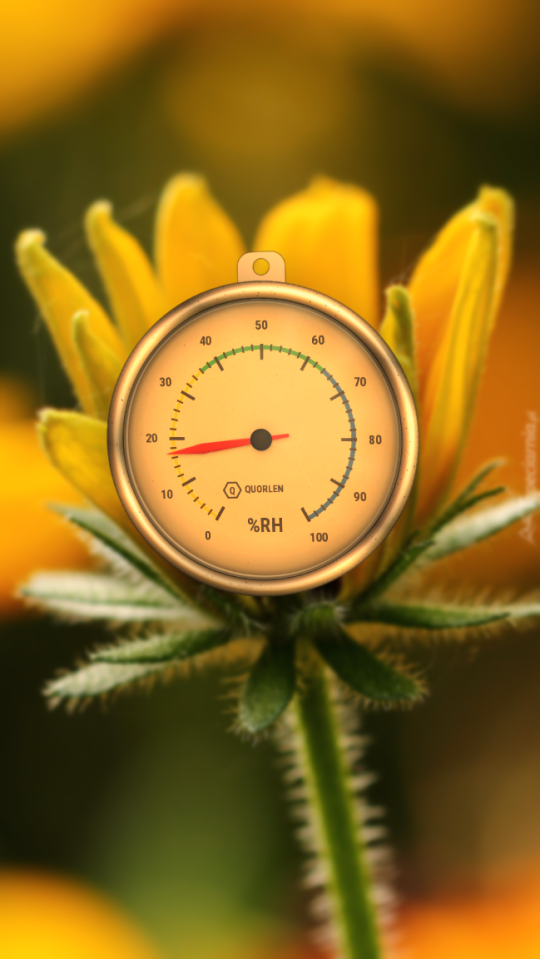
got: 17 %
